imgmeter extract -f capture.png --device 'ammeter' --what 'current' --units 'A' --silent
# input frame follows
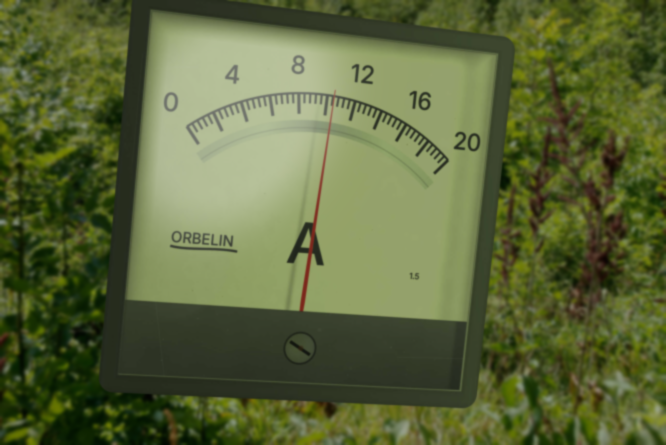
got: 10.4 A
